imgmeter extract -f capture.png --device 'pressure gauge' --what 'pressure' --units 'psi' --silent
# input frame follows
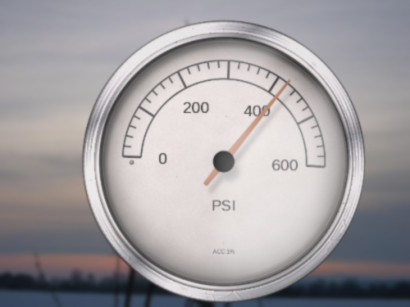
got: 420 psi
